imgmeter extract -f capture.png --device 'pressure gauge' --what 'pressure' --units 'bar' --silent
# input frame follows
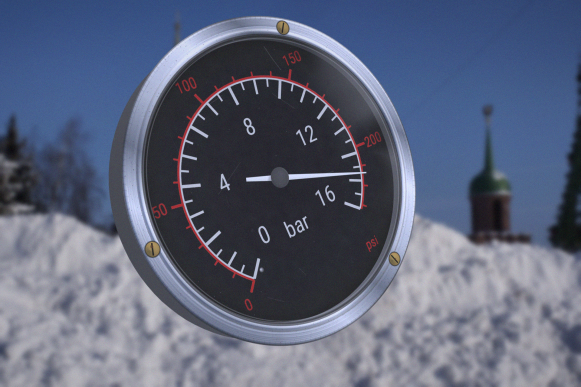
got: 14.75 bar
